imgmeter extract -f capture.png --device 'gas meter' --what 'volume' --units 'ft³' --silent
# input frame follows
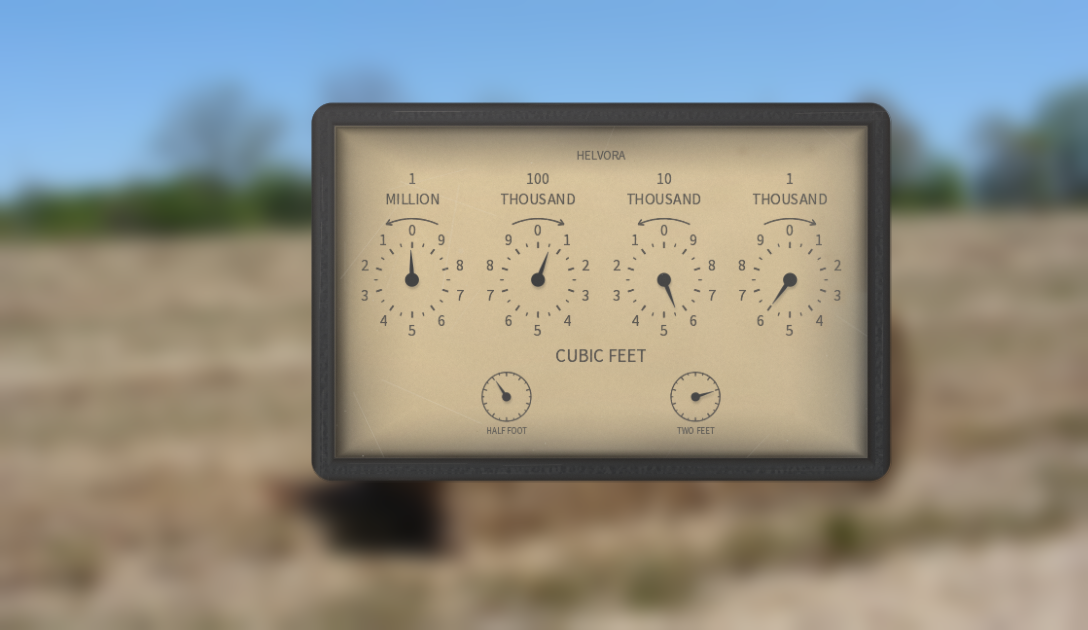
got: 5600 ft³
